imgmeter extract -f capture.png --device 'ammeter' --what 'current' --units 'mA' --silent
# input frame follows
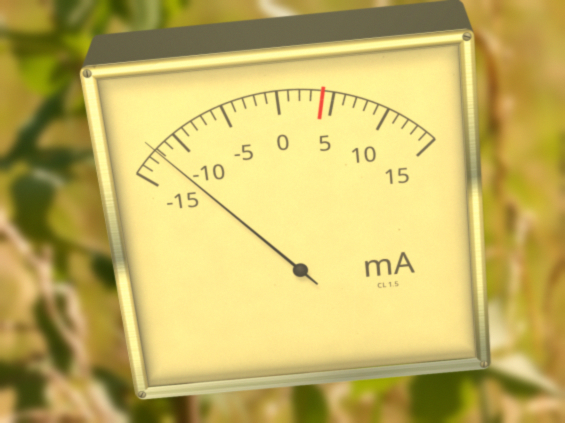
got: -12 mA
